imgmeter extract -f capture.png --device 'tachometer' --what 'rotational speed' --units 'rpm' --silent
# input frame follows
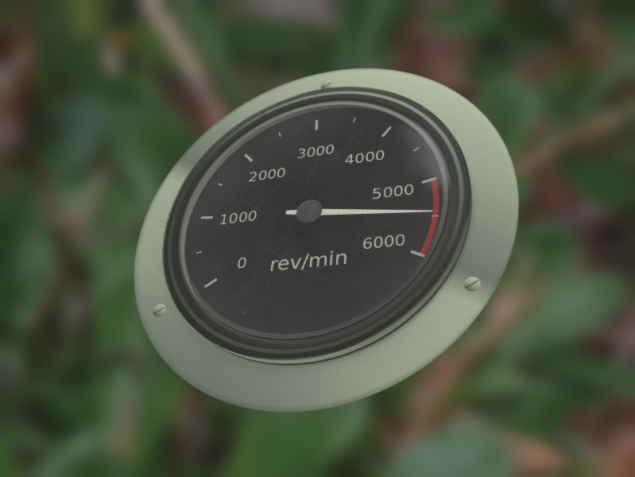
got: 5500 rpm
